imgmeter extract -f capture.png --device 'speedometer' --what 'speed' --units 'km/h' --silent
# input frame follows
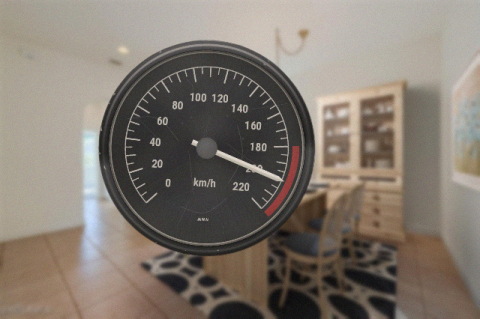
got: 200 km/h
